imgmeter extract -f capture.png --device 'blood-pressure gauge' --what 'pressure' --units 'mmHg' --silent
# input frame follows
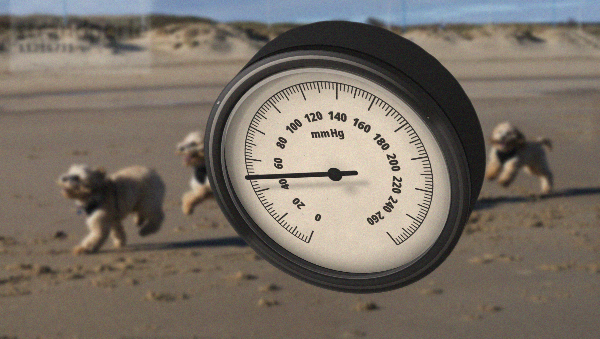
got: 50 mmHg
